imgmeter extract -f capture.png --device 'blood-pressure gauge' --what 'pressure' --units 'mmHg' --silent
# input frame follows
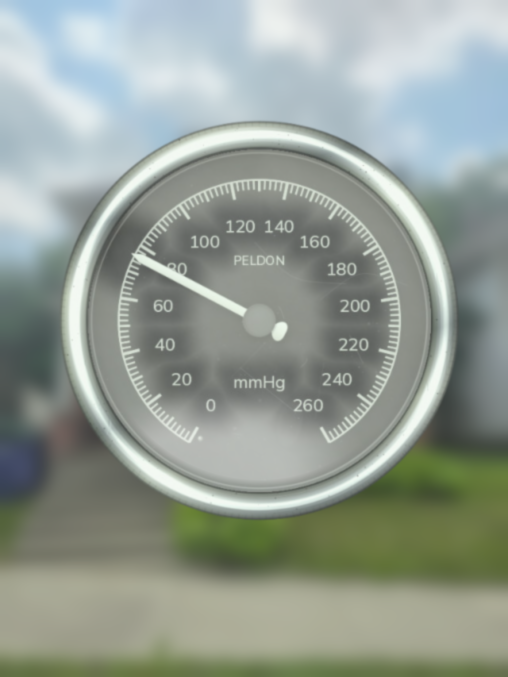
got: 76 mmHg
